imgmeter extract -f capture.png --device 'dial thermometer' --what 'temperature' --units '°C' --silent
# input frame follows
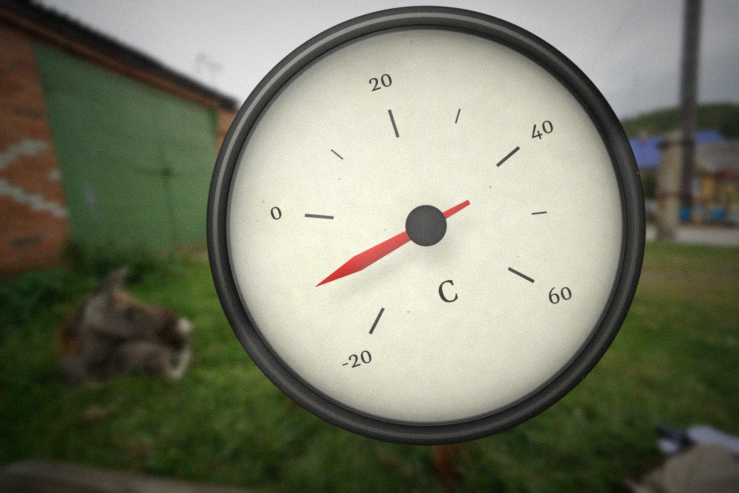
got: -10 °C
